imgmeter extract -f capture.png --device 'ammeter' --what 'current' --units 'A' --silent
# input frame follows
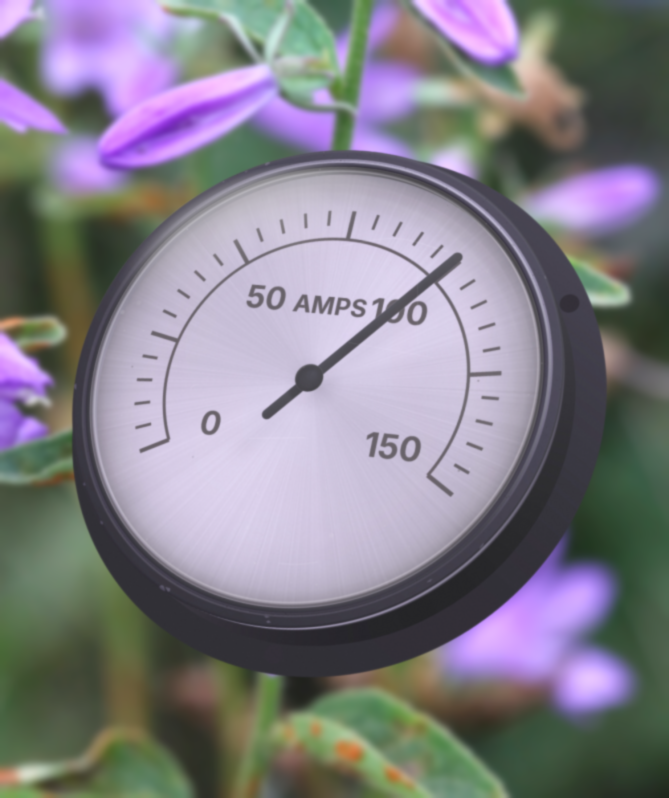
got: 100 A
